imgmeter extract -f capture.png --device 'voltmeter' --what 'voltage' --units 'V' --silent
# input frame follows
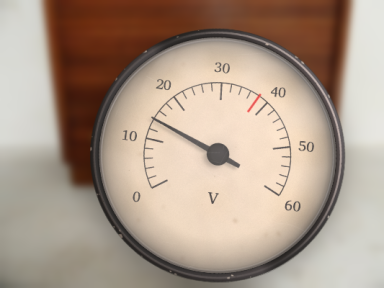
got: 14 V
